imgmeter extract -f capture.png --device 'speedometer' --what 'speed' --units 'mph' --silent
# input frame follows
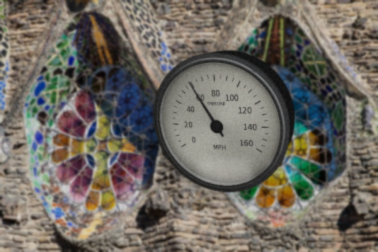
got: 60 mph
